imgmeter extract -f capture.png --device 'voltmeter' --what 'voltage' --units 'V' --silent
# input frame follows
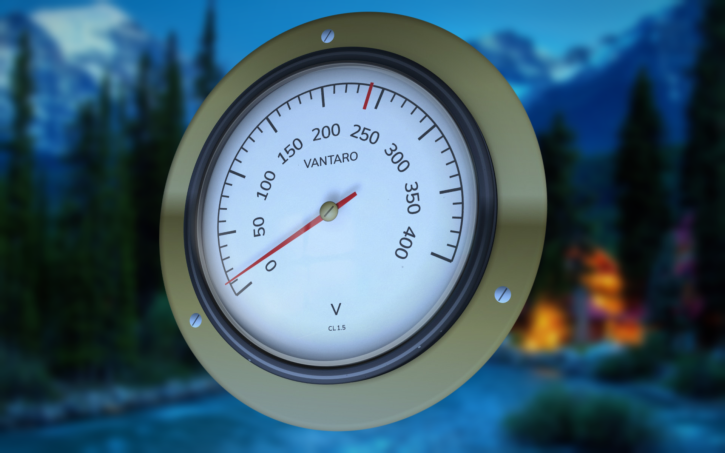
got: 10 V
